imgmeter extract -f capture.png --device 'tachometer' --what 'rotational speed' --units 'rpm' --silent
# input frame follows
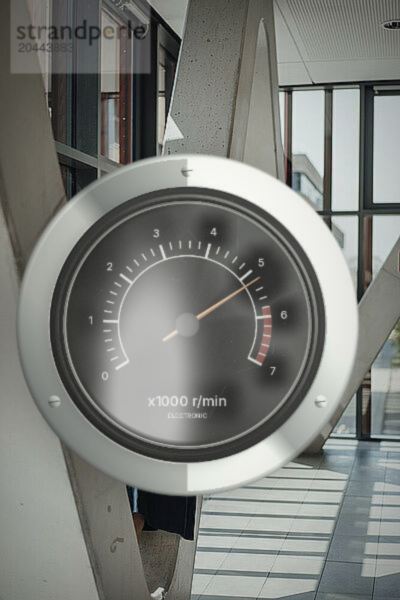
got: 5200 rpm
